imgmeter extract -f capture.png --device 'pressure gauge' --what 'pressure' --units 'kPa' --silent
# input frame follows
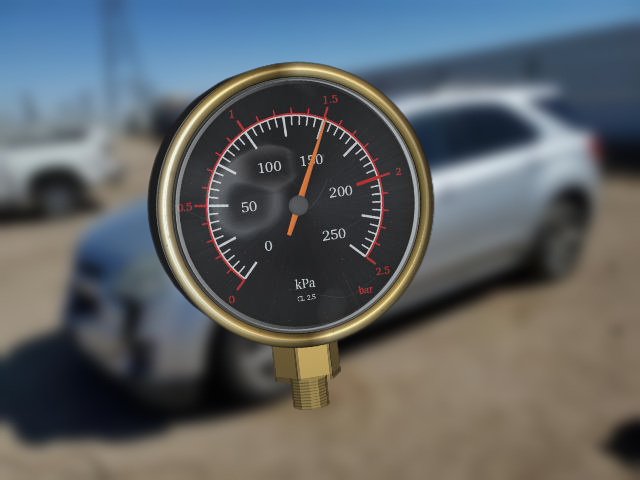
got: 150 kPa
